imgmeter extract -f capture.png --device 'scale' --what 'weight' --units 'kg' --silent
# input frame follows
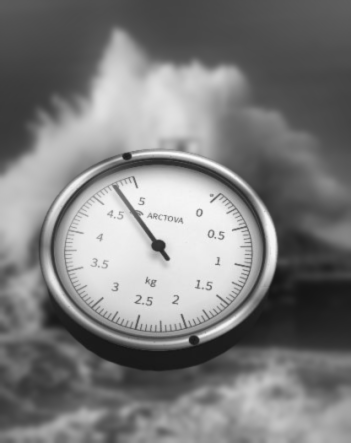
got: 4.75 kg
